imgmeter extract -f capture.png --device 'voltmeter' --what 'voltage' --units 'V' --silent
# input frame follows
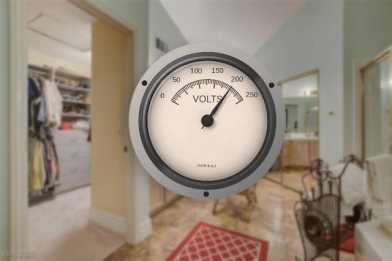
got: 200 V
